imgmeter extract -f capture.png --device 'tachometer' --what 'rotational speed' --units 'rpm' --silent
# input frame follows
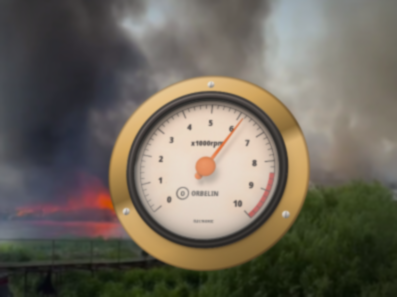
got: 6200 rpm
